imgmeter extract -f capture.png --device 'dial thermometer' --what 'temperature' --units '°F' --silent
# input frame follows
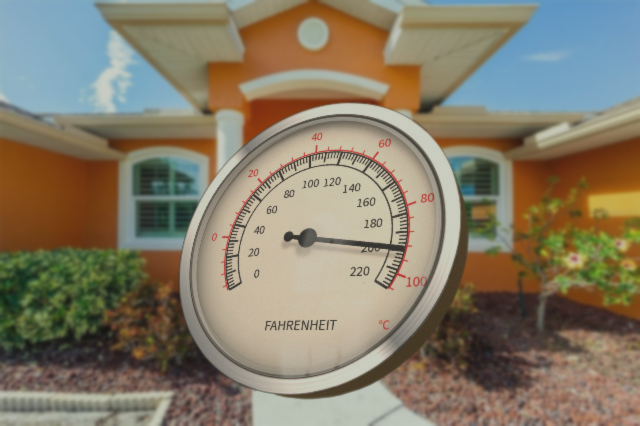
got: 200 °F
